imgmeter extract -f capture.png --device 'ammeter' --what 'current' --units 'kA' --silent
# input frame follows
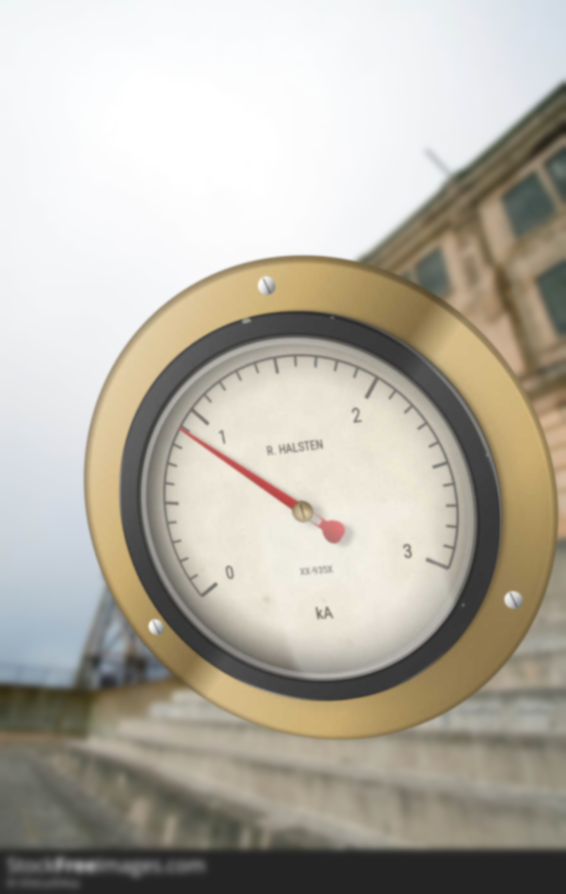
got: 0.9 kA
